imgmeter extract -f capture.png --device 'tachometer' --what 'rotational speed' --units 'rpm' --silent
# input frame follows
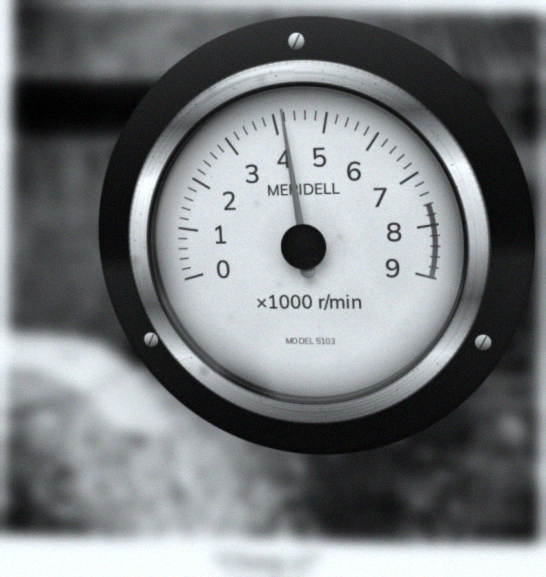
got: 4200 rpm
